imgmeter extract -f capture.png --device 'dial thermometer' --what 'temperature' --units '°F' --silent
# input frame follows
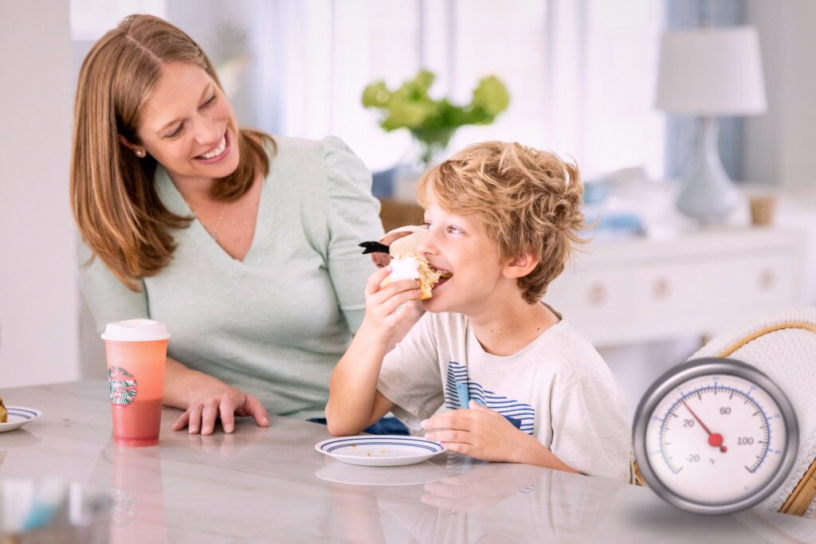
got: 30 °F
